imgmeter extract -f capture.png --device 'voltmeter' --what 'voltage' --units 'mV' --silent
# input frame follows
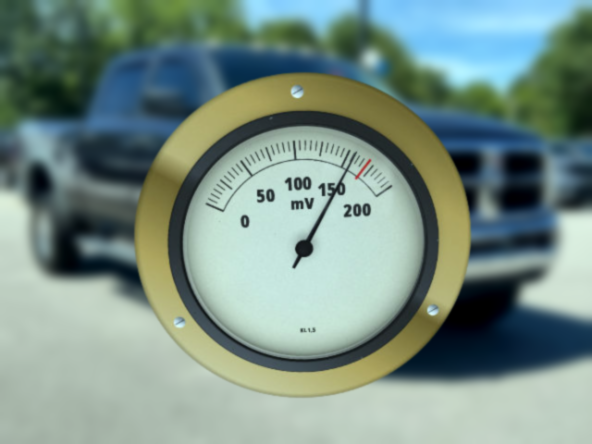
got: 155 mV
